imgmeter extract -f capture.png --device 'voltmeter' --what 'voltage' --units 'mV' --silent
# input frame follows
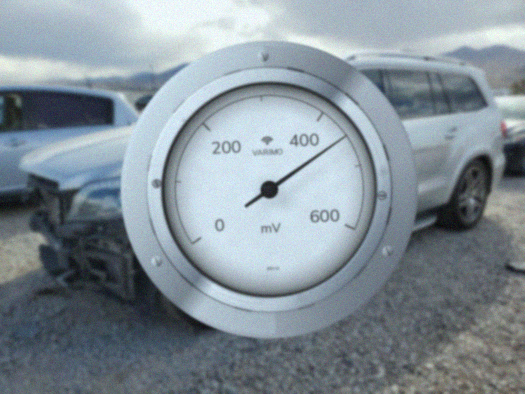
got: 450 mV
